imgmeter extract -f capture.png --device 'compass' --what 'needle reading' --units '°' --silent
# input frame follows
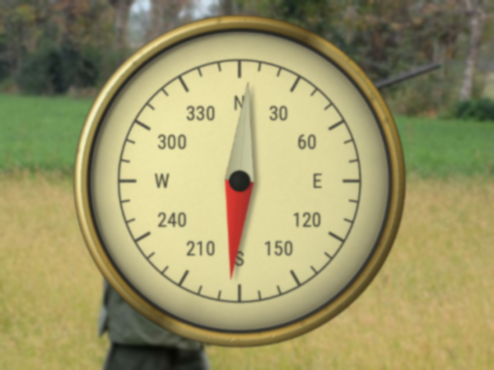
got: 185 °
